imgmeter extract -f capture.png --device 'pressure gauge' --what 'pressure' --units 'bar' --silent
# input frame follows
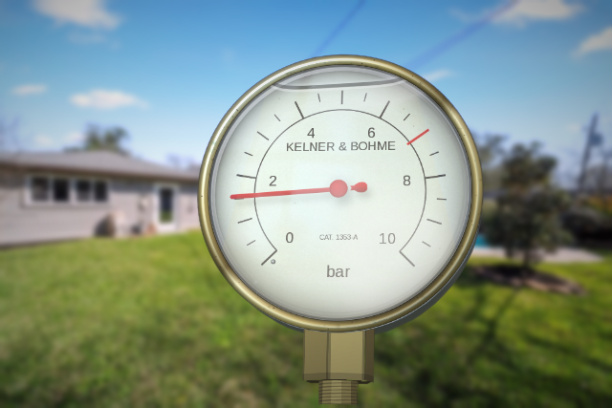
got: 1.5 bar
